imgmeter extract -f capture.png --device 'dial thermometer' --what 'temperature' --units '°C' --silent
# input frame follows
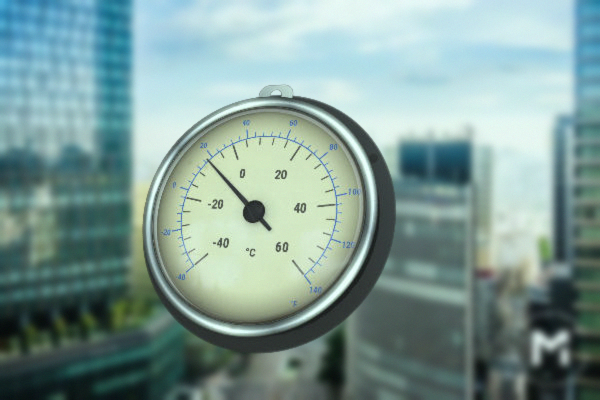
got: -8 °C
